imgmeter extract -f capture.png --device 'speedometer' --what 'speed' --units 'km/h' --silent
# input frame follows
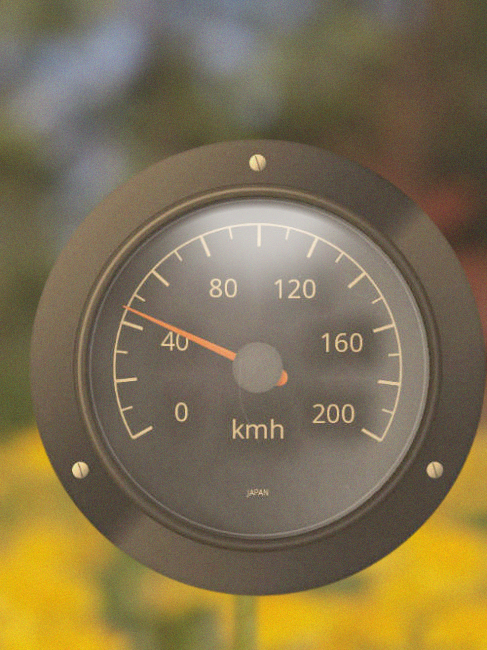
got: 45 km/h
